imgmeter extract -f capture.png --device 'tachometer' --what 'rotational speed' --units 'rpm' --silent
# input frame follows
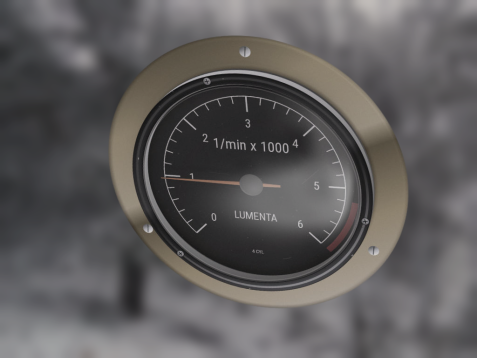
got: 1000 rpm
